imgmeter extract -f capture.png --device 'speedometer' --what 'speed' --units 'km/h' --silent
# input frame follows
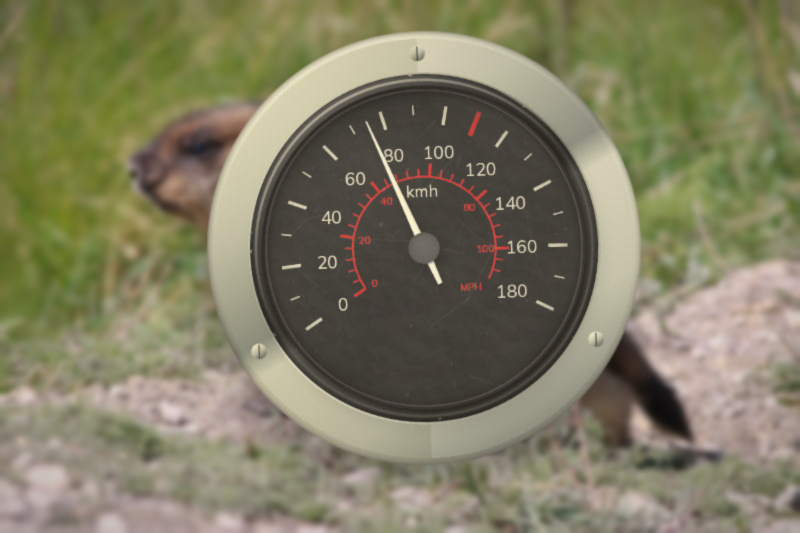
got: 75 km/h
